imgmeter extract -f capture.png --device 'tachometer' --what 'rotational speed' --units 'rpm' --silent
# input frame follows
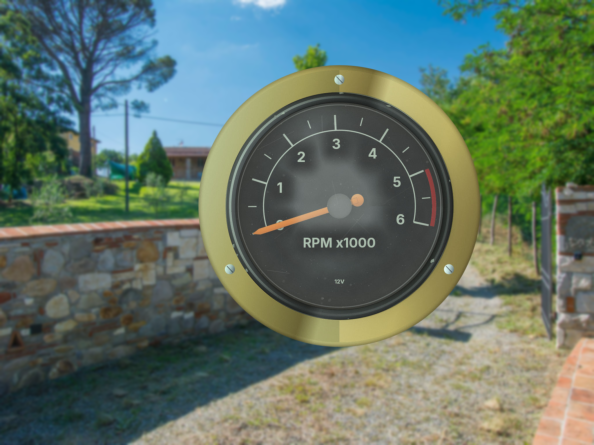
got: 0 rpm
